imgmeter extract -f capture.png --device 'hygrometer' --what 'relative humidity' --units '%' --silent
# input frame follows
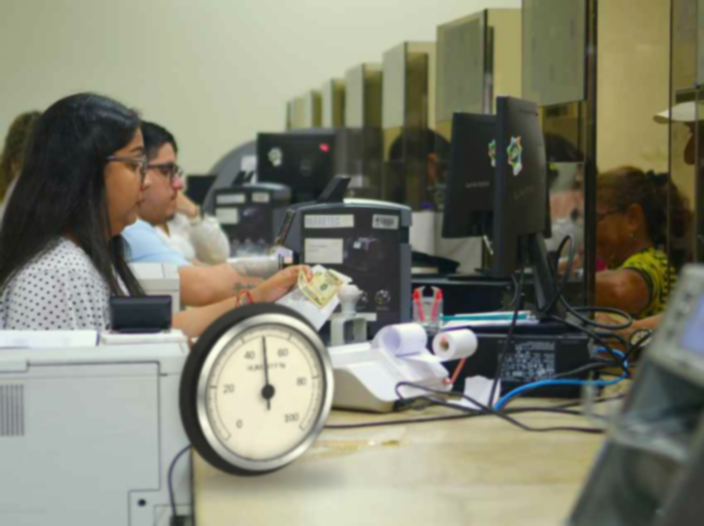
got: 48 %
